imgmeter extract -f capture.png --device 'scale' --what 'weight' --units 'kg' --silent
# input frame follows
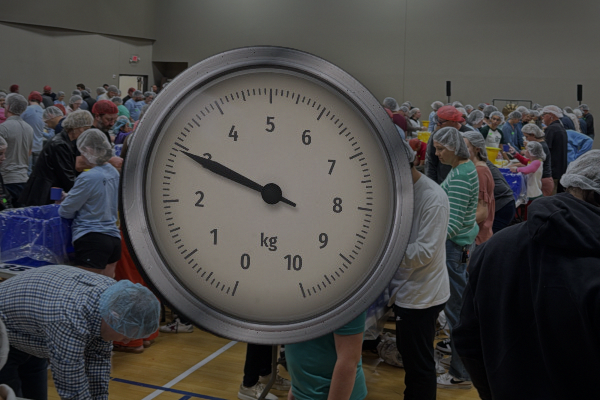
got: 2.9 kg
